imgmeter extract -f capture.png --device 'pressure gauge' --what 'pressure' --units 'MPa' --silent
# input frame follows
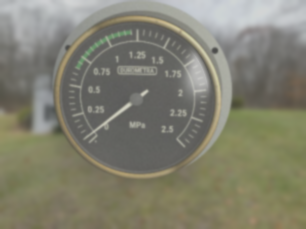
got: 0.05 MPa
